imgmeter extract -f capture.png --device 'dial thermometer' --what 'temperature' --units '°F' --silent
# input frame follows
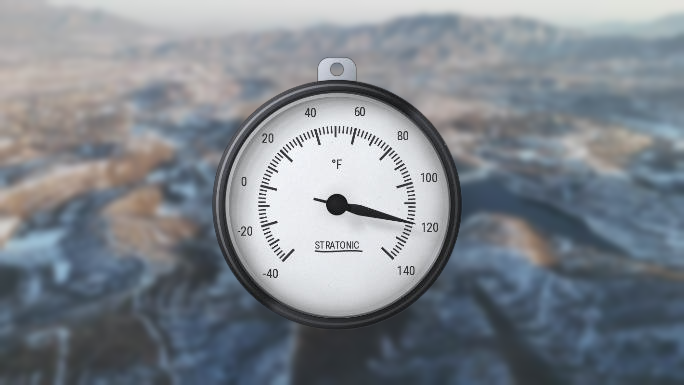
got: 120 °F
